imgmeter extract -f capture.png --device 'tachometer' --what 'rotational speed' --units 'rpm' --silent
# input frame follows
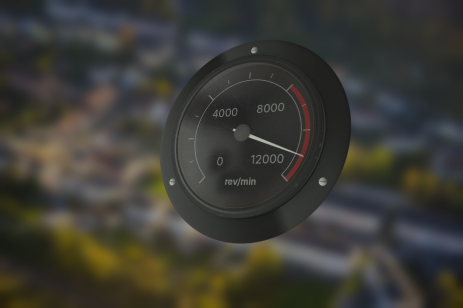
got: 11000 rpm
